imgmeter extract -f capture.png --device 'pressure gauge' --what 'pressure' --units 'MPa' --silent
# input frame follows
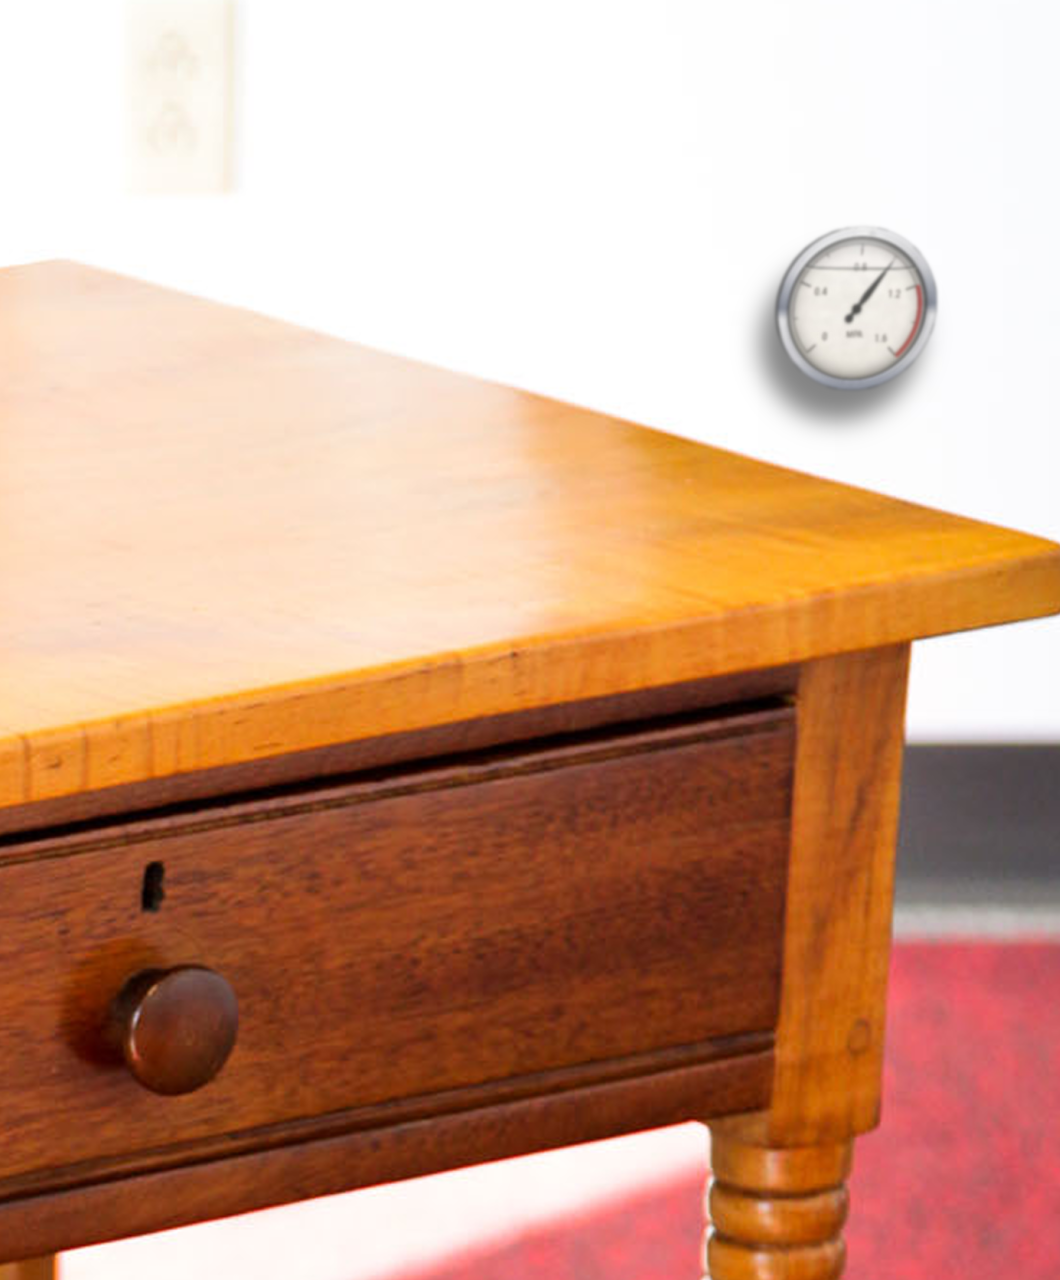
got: 1 MPa
